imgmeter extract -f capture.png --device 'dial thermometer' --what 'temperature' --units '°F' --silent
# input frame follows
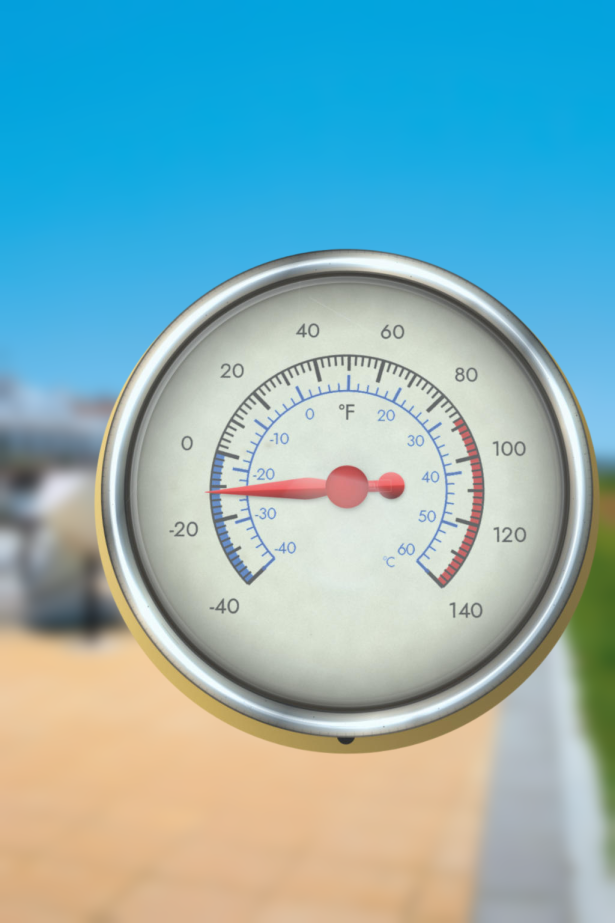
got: -12 °F
